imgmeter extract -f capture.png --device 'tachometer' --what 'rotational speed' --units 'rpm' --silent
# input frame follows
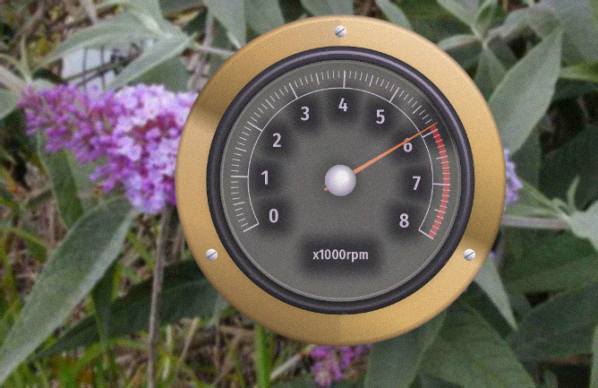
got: 5900 rpm
